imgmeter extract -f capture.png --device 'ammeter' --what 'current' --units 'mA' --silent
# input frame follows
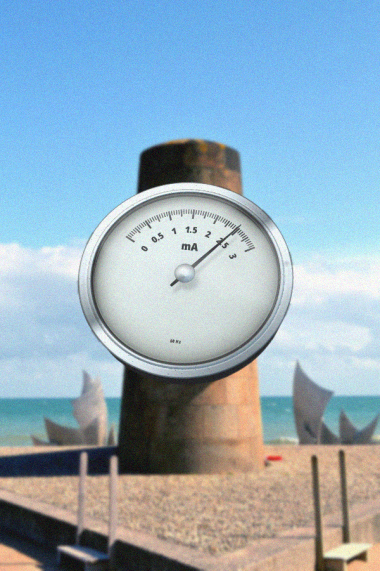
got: 2.5 mA
